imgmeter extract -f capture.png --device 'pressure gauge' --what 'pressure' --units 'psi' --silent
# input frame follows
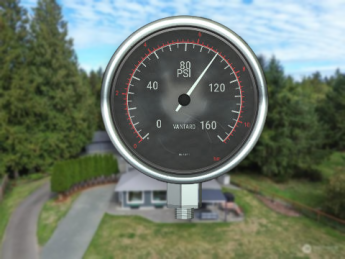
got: 100 psi
